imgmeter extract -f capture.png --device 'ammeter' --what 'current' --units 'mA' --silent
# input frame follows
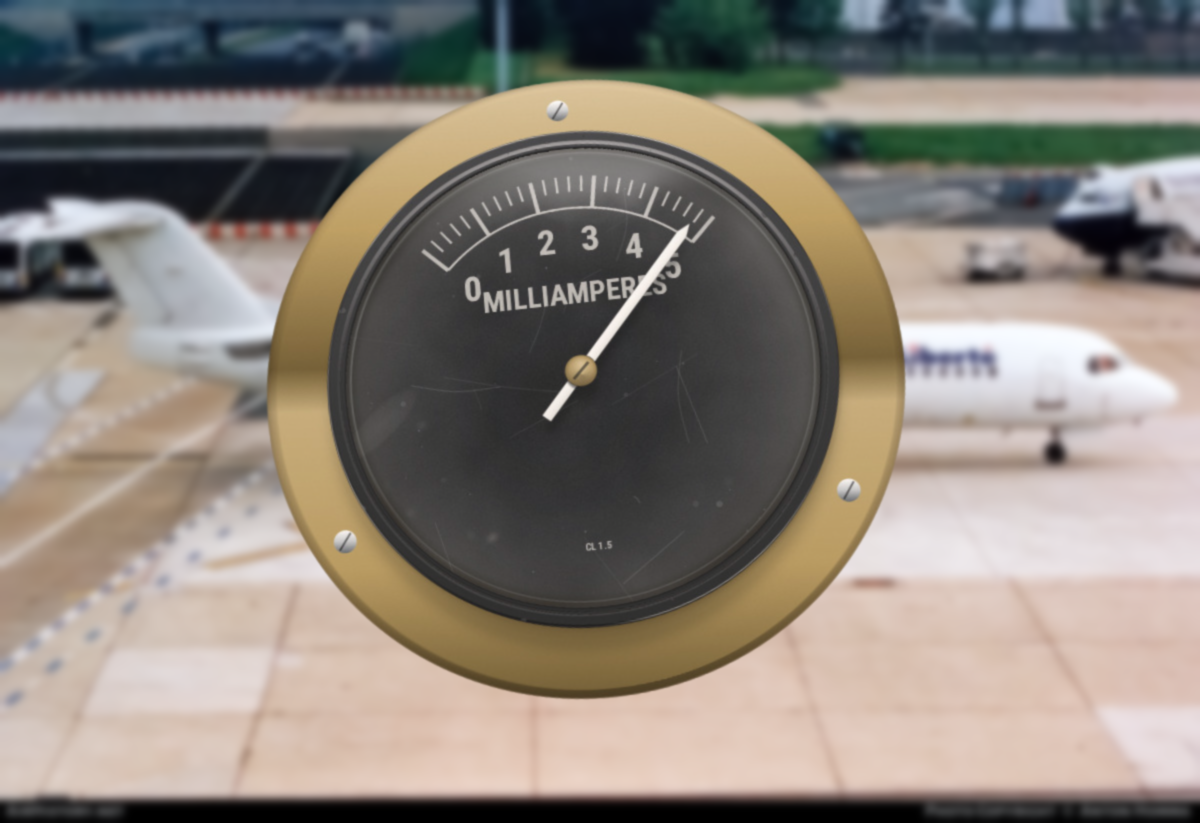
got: 4.8 mA
